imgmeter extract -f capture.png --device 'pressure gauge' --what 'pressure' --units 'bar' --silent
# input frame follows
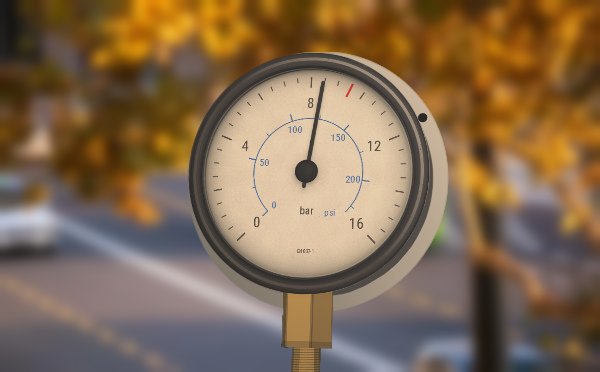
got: 8.5 bar
